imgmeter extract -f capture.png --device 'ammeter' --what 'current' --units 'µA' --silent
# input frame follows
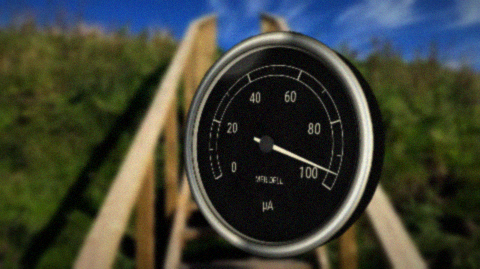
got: 95 µA
